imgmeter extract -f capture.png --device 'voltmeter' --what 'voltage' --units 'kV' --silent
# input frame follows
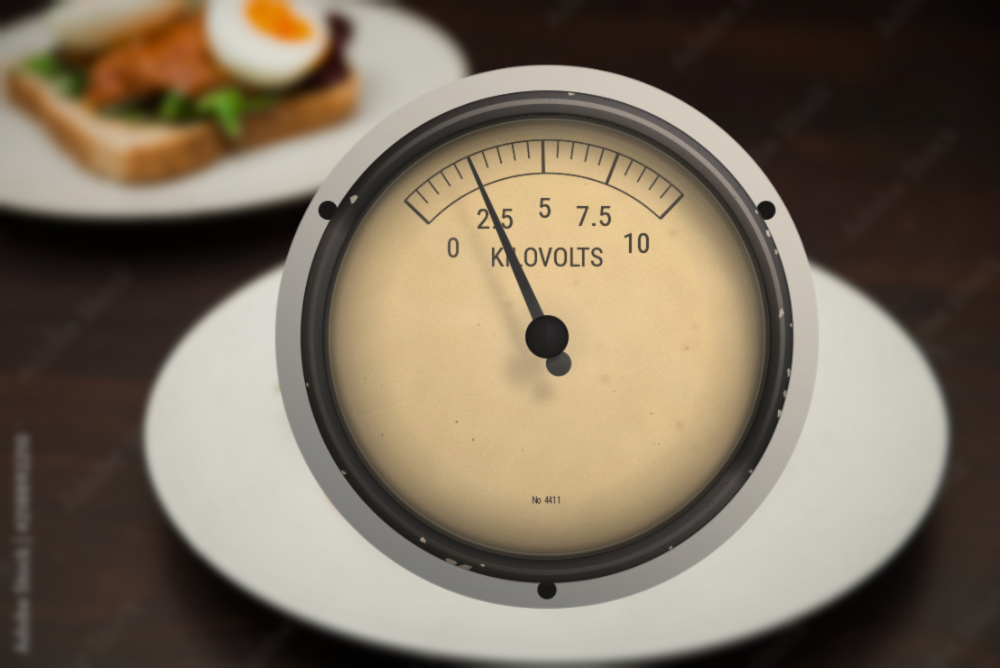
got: 2.5 kV
